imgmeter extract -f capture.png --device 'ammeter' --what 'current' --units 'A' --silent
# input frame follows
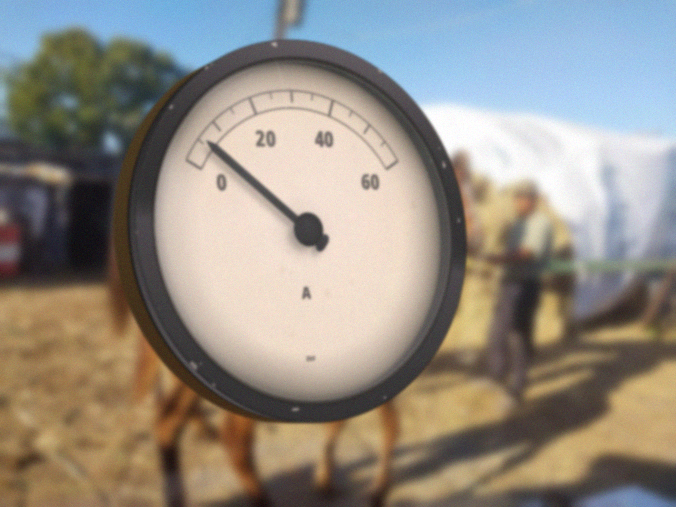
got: 5 A
